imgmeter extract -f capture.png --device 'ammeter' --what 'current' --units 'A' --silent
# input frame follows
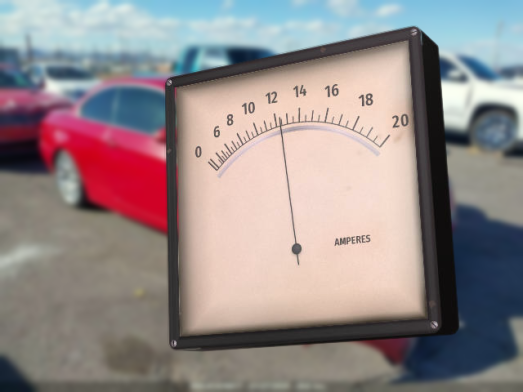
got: 12.5 A
